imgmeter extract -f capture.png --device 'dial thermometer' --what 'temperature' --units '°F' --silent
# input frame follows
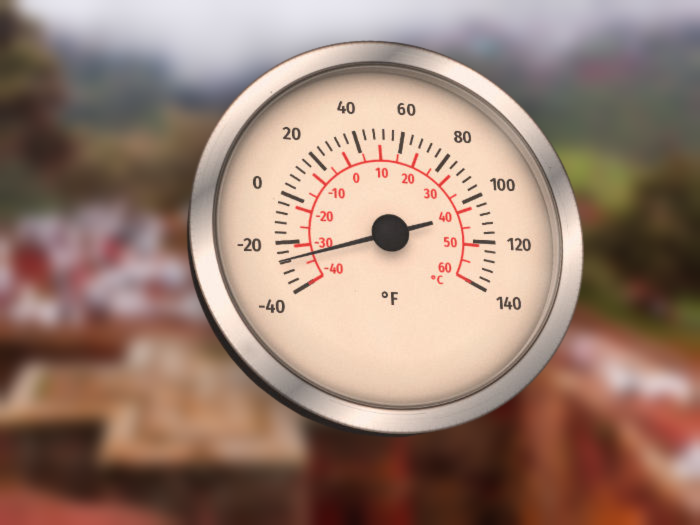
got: -28 °F
